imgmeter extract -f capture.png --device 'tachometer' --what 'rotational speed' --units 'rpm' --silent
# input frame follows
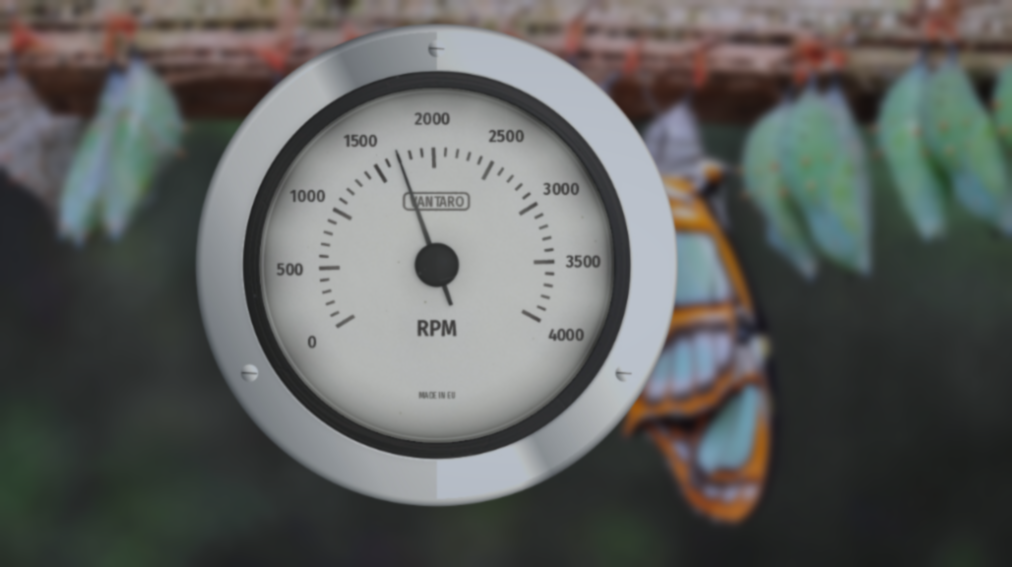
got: 1700 rpm
